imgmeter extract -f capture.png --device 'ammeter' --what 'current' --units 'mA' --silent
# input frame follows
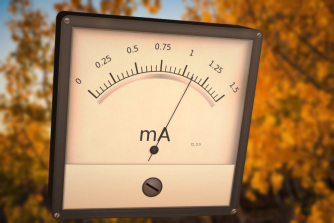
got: 1.1 mA
